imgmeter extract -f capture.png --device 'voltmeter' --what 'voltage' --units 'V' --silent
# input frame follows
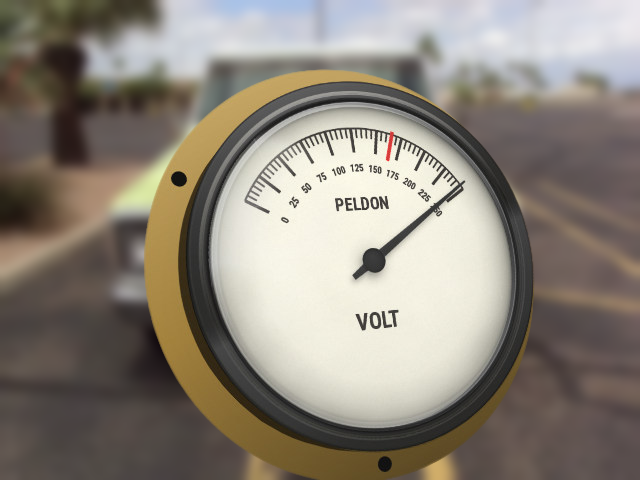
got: 245 V
